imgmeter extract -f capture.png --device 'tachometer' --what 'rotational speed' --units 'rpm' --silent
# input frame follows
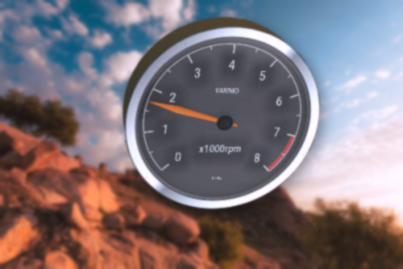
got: 1750 rpm
